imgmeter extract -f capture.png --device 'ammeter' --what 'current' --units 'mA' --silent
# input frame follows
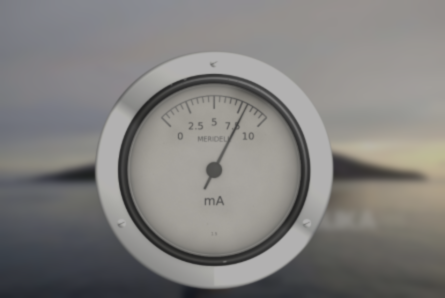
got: 8 mA
